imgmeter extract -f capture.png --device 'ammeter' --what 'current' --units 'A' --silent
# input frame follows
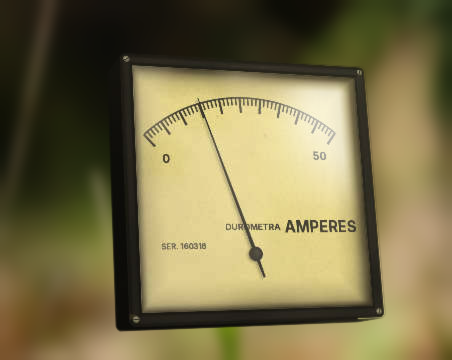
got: 15 A
